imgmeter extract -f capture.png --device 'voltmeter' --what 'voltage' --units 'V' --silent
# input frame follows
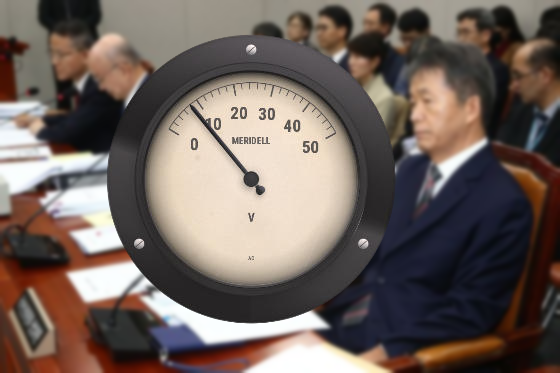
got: 8 V
